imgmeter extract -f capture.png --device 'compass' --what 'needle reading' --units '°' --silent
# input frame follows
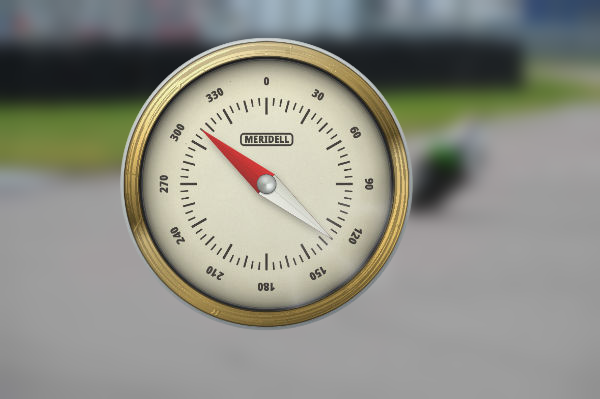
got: 310 °
